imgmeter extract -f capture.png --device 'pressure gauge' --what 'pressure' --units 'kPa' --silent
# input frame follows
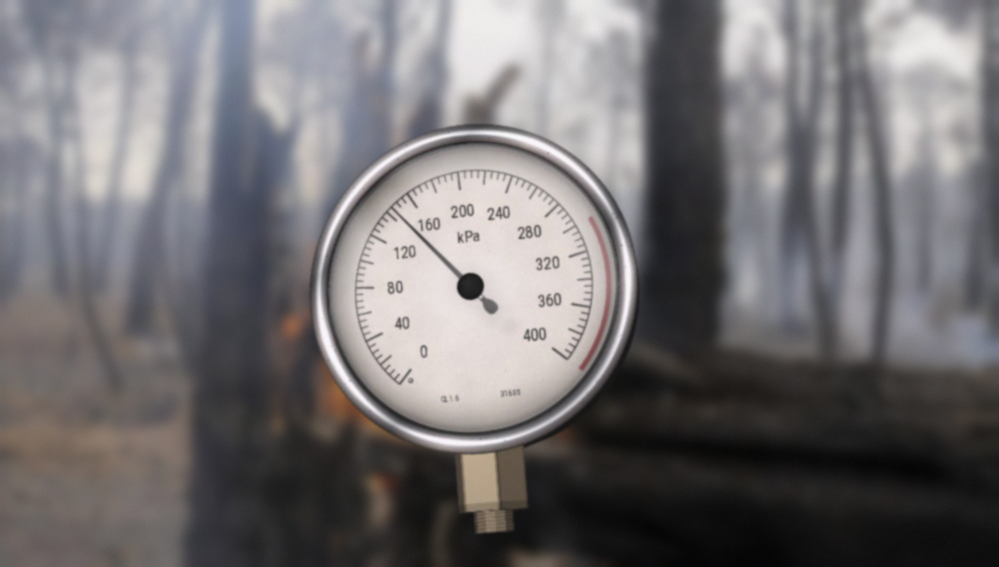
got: 145 kPa
